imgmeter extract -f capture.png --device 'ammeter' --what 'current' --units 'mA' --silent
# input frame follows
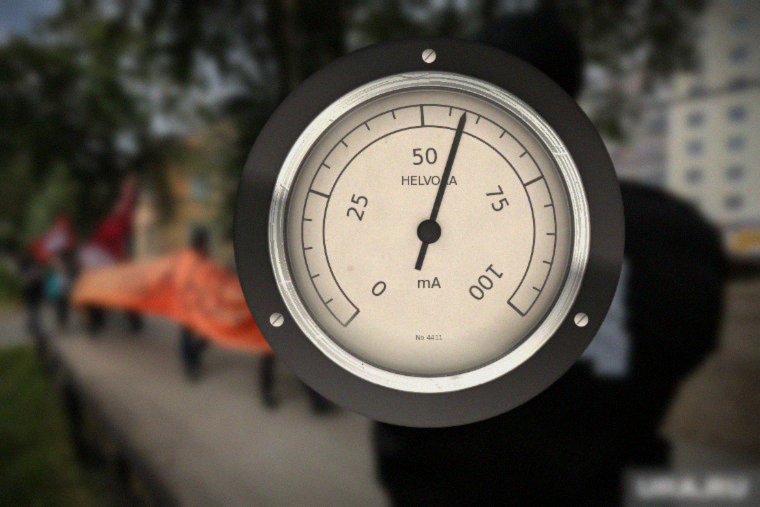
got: 57.5 mA
